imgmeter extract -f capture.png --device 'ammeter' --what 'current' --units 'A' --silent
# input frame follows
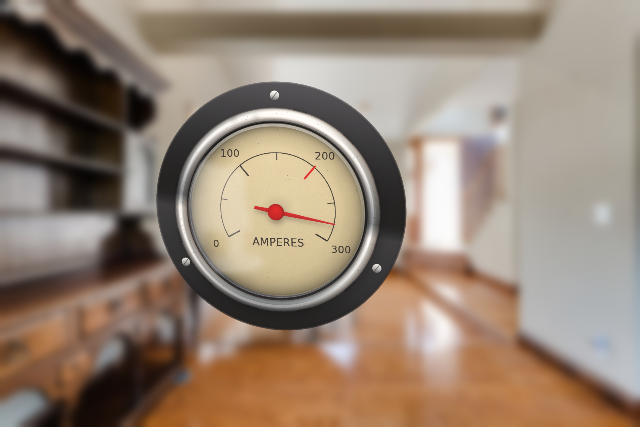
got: 275 A
